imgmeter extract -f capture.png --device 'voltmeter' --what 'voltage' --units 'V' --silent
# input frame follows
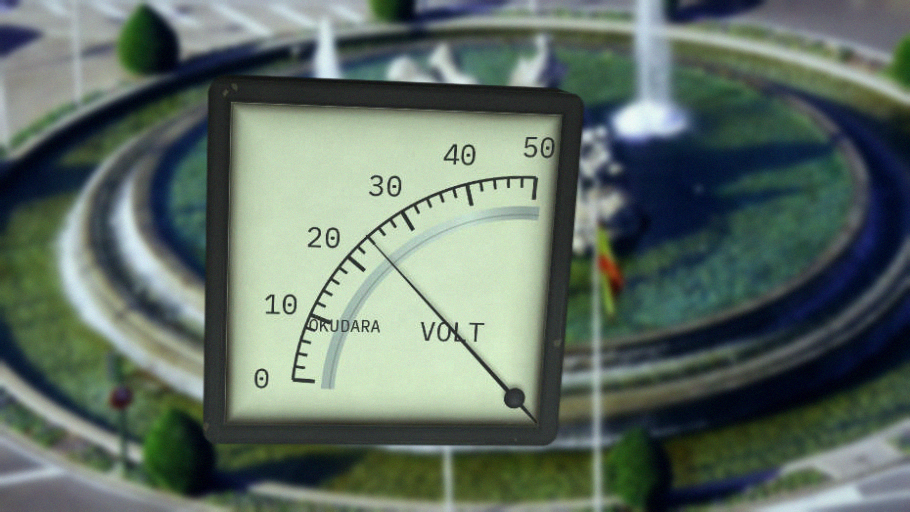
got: 24 V
